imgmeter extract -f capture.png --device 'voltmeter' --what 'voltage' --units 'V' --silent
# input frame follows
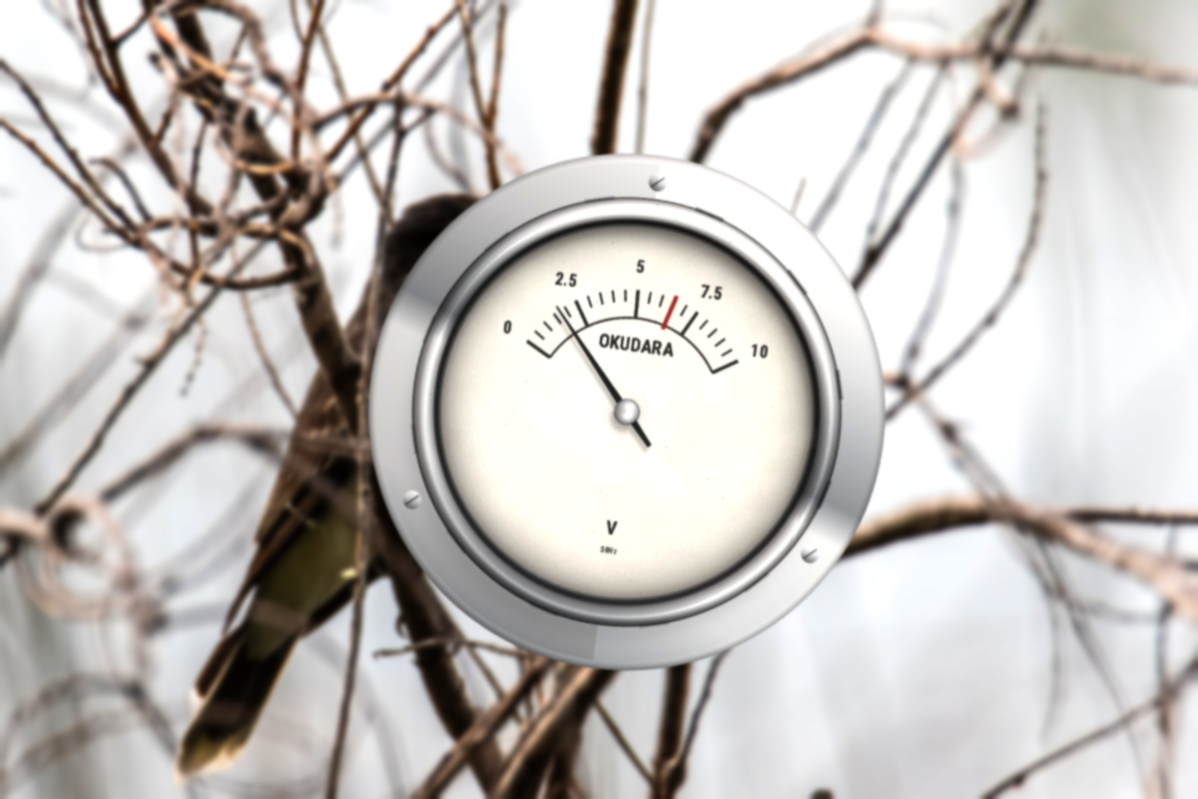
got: 1.75 V
